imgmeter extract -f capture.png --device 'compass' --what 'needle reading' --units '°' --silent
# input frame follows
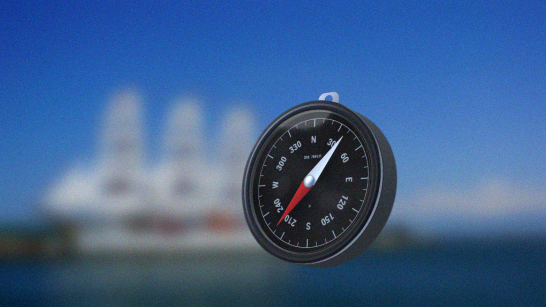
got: 220 °
